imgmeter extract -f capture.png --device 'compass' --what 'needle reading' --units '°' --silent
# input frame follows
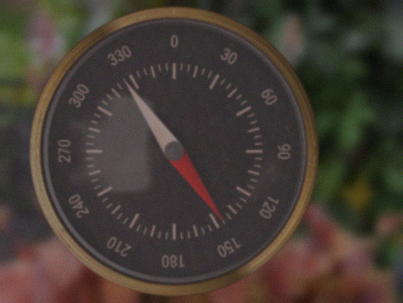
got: 145 °
